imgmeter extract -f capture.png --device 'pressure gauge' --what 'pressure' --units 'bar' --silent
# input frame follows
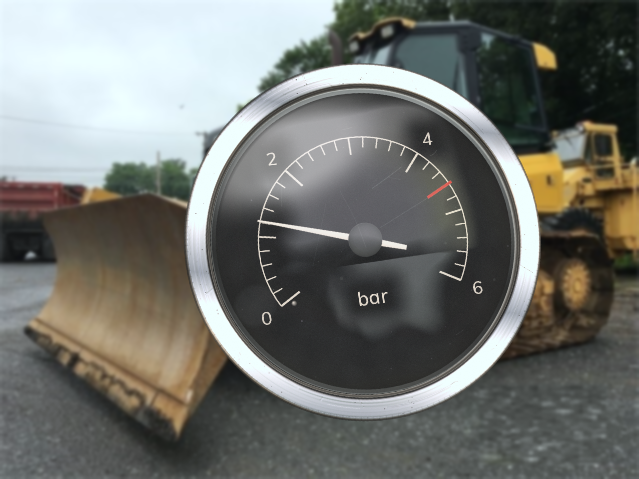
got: 1.2 bar
